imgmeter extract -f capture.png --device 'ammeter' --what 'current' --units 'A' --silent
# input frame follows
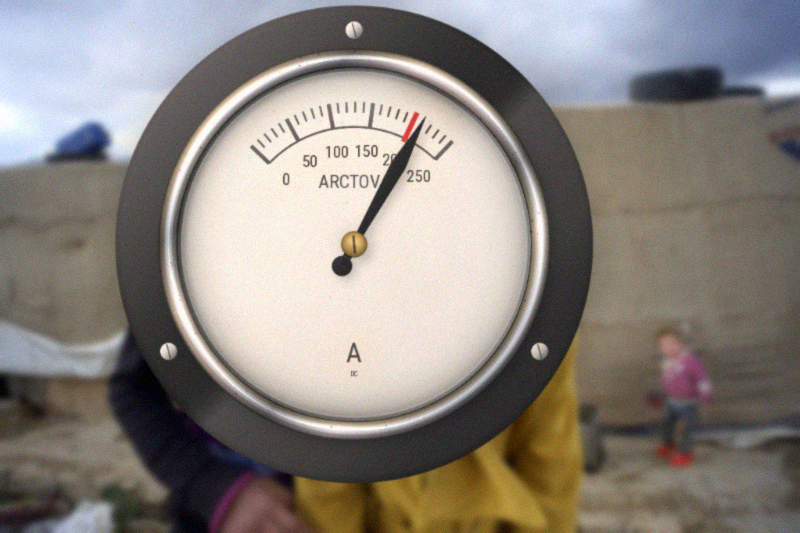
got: 210 A
